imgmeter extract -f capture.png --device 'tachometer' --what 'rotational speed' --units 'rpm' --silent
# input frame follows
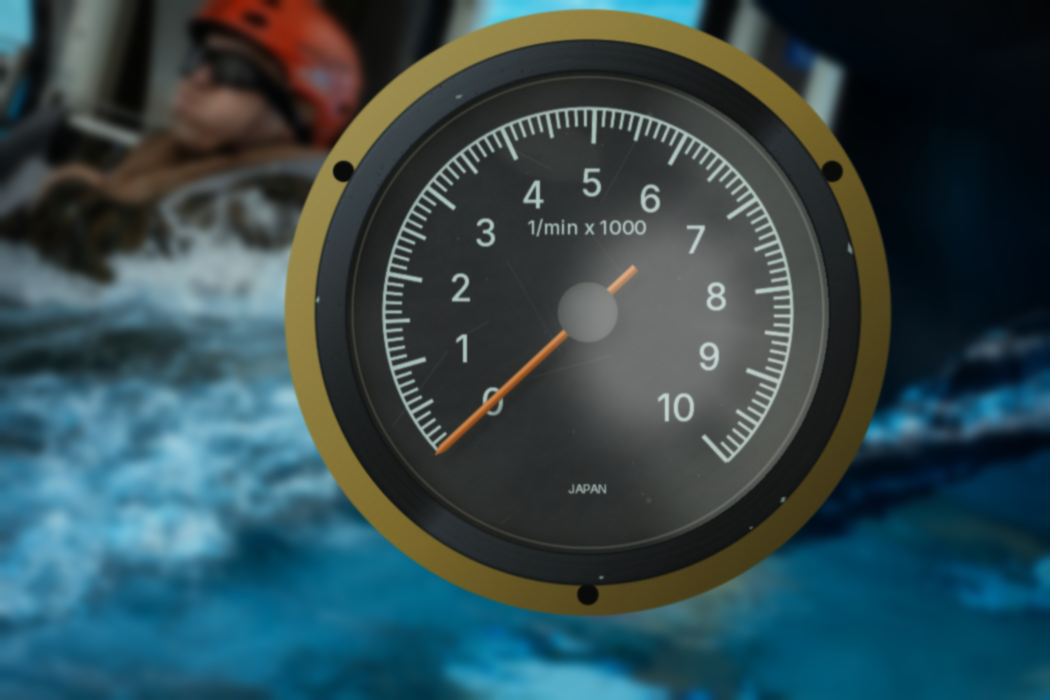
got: 0 rpm
